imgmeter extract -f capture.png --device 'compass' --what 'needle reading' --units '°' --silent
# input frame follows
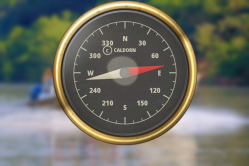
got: 80 °
